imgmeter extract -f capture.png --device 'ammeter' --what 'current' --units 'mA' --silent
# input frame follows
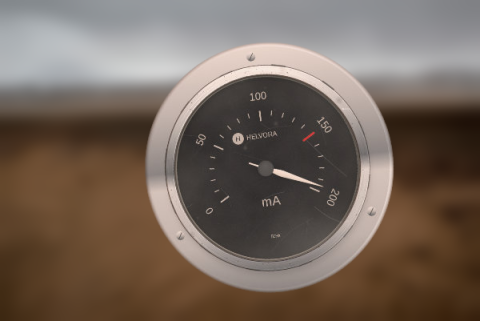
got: 195 mA
